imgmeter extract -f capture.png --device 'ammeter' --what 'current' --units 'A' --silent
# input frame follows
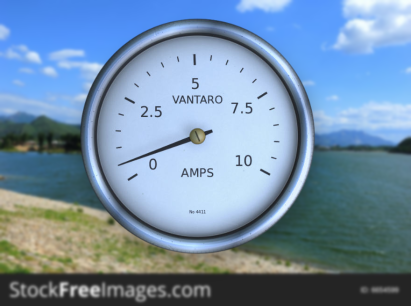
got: 0.5 A
